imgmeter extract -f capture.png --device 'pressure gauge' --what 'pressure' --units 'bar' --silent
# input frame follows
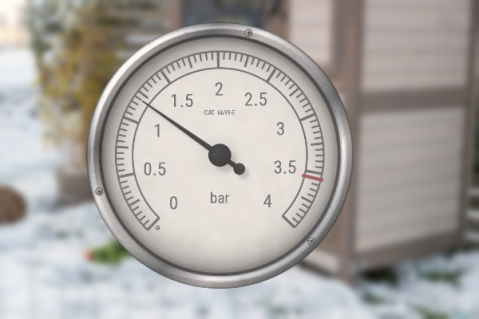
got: 1.2 bar
